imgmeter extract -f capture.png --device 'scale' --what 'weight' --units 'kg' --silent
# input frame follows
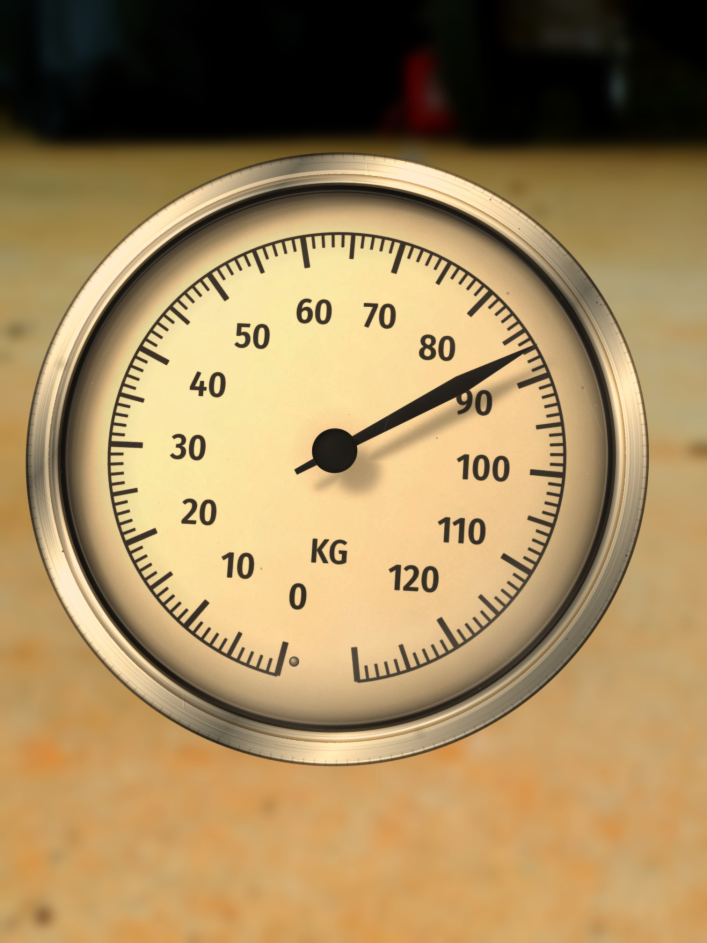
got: 87 kg
